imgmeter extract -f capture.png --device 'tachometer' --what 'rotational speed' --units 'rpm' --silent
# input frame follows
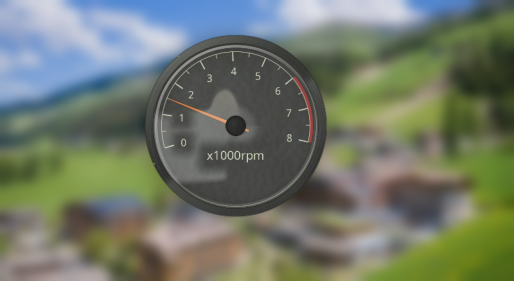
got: 1500 rpm
